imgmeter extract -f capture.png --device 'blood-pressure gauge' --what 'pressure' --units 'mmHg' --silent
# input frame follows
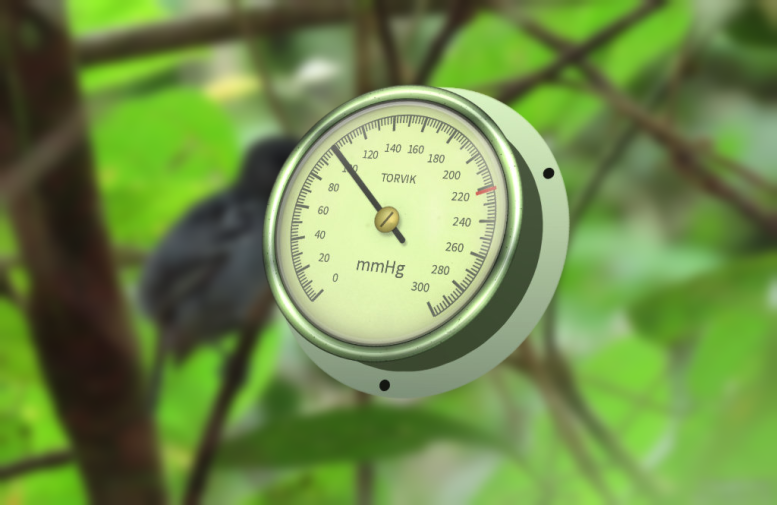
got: 100 mmHg
